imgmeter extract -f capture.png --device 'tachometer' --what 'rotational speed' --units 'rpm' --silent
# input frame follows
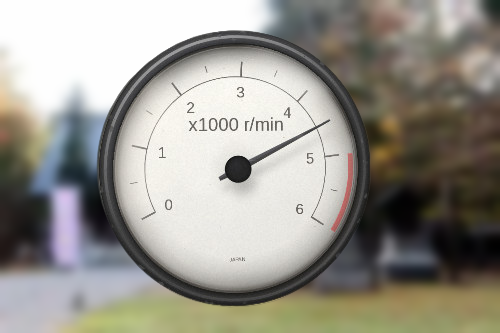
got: 4500 rpm
